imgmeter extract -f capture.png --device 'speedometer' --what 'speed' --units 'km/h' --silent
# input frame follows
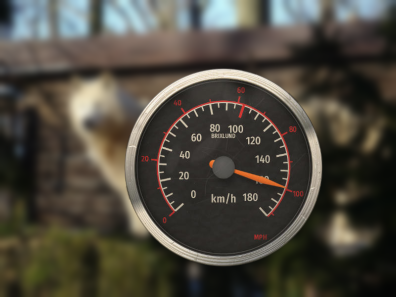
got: 160 km/h
